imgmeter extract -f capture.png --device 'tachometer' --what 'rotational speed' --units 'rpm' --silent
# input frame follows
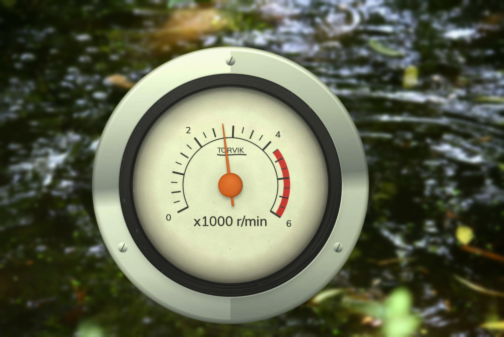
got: 2750 rpm
